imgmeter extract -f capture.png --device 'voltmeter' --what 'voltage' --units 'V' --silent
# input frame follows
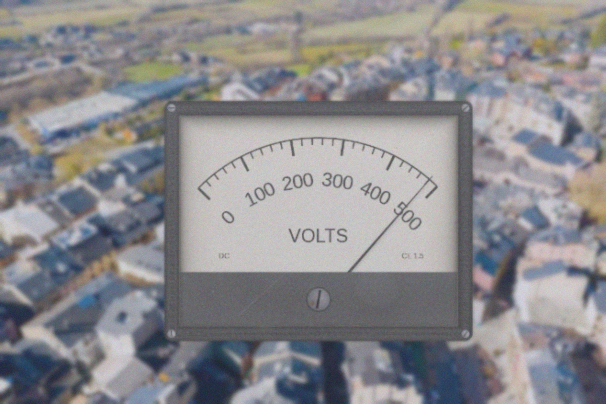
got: 480 V
